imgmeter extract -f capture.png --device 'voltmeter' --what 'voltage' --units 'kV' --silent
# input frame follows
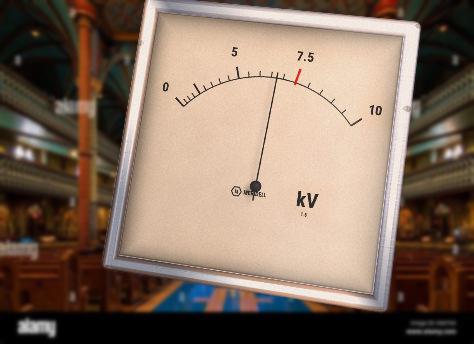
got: 6.75 kV
